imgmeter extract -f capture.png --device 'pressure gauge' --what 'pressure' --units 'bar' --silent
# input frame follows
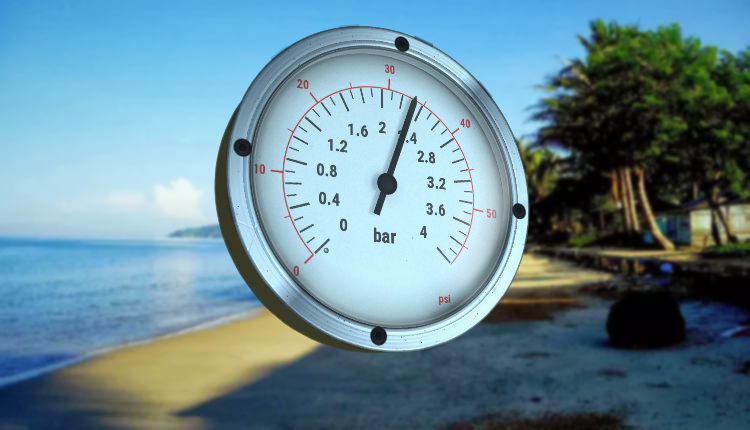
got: 2.3 bar
